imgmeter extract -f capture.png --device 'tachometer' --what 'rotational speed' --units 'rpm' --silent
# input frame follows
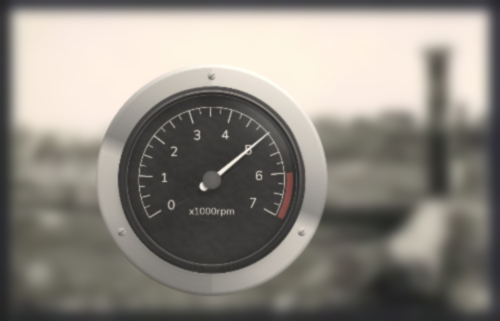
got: 5000 rpm
